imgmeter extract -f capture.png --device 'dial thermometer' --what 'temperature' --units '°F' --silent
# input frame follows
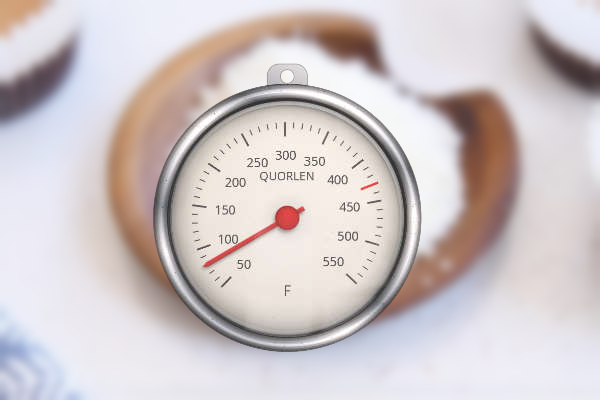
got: 80 °F
